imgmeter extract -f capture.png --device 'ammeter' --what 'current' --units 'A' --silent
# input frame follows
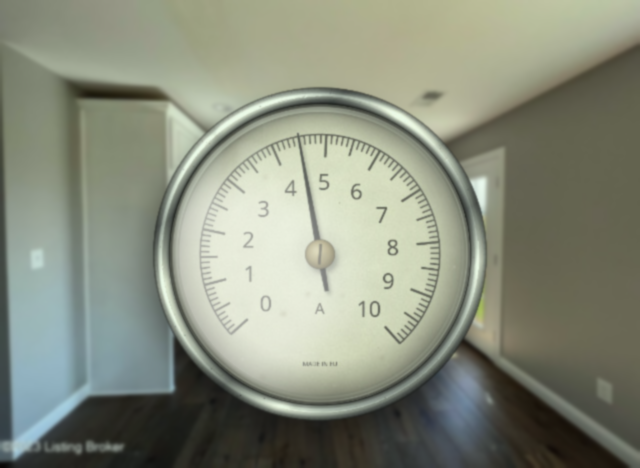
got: 4.5 A
